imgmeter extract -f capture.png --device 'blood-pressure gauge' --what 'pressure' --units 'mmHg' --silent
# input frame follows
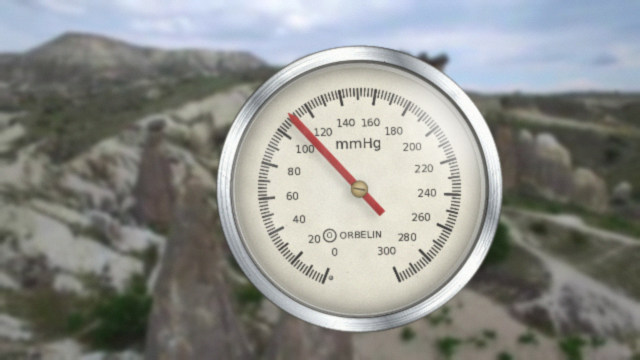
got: 110 mmHg
